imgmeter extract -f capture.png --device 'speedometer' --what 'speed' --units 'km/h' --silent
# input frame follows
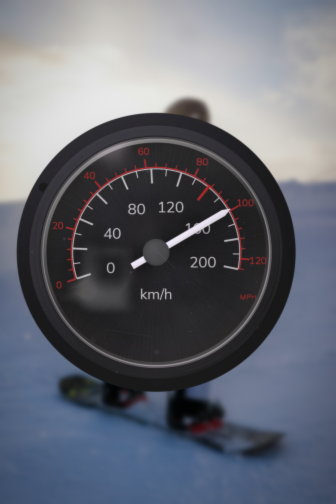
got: 160 km/h
